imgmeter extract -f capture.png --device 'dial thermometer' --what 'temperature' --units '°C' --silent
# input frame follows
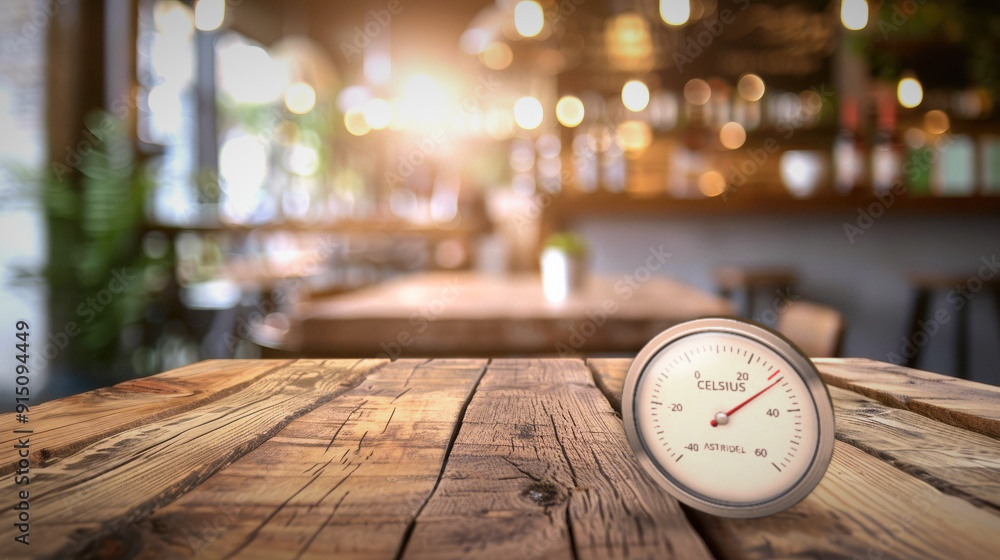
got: 30 °C
